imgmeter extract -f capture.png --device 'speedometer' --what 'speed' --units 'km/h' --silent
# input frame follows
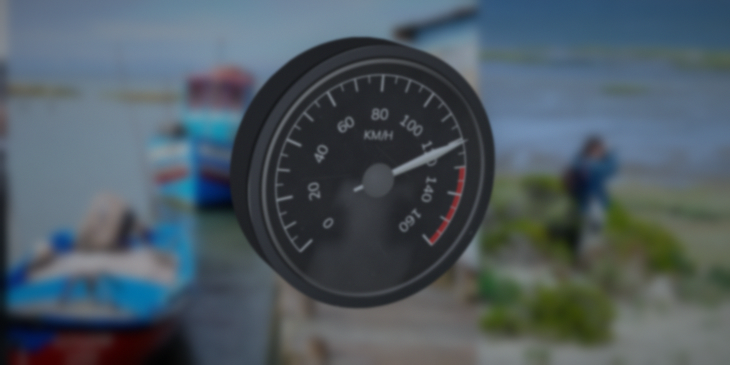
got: 120 km/h
